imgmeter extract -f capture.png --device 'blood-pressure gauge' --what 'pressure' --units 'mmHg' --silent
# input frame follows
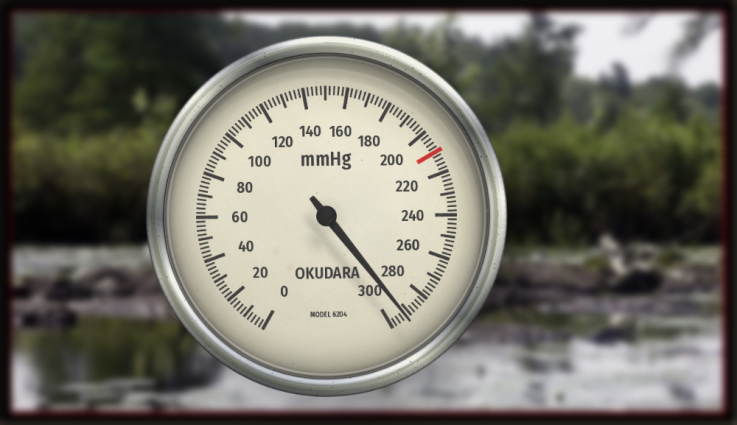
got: 292 mmHg
